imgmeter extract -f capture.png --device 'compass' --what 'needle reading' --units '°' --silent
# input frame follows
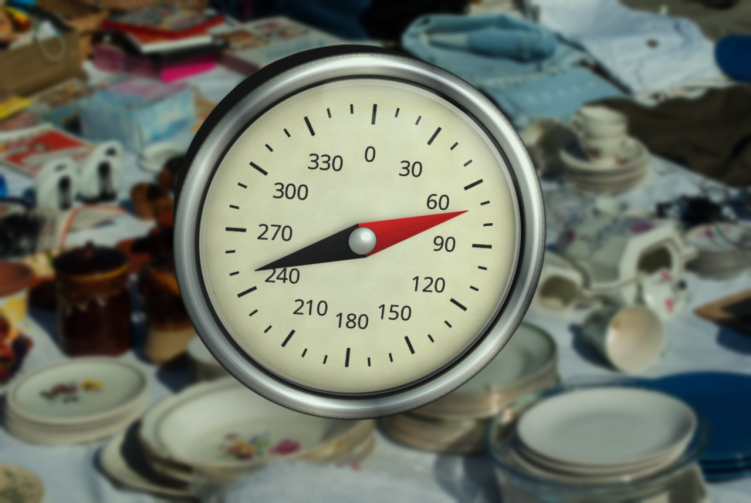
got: 70 °
